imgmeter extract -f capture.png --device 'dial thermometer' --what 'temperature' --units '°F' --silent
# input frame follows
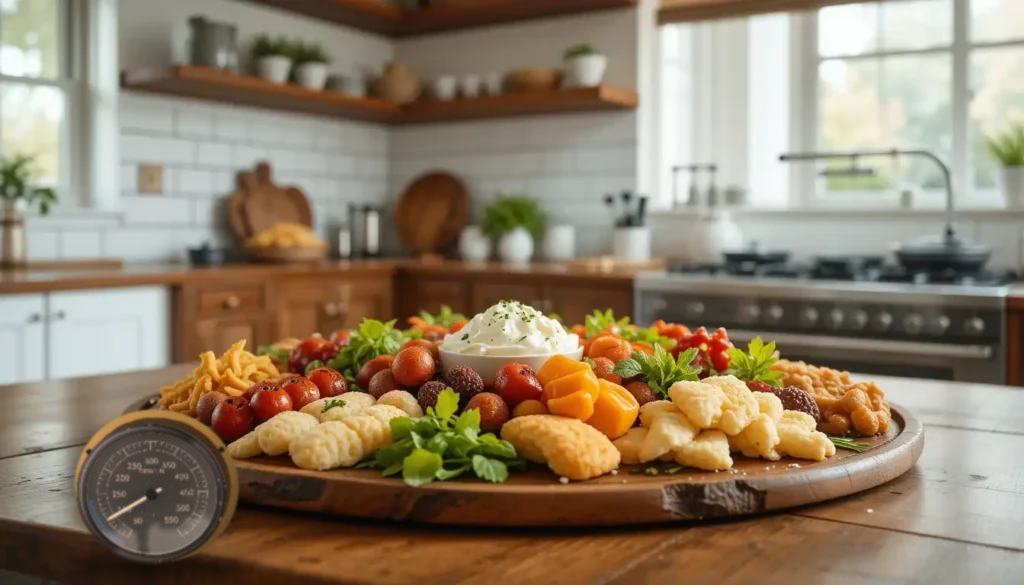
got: 100 °F
